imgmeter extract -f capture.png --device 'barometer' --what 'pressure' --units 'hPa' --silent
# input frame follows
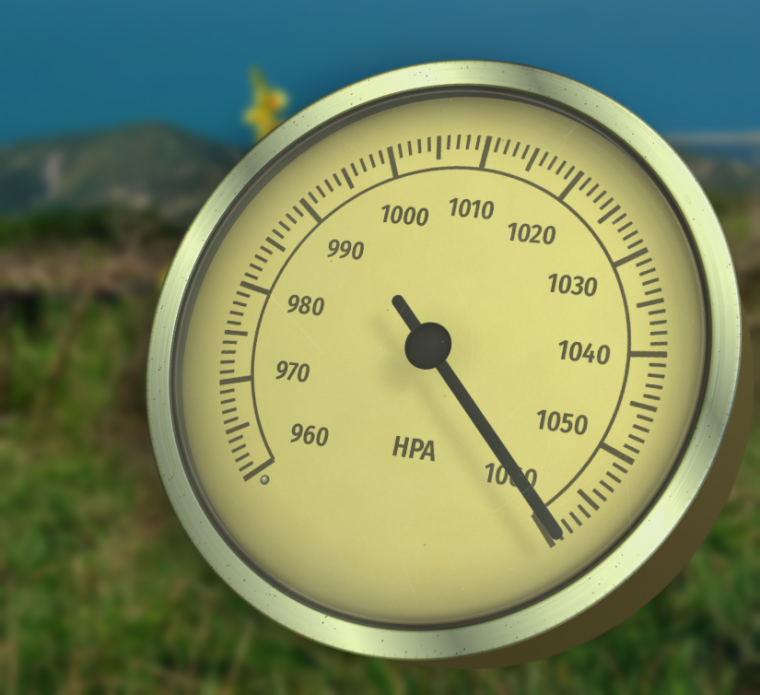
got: 1059 hPa
